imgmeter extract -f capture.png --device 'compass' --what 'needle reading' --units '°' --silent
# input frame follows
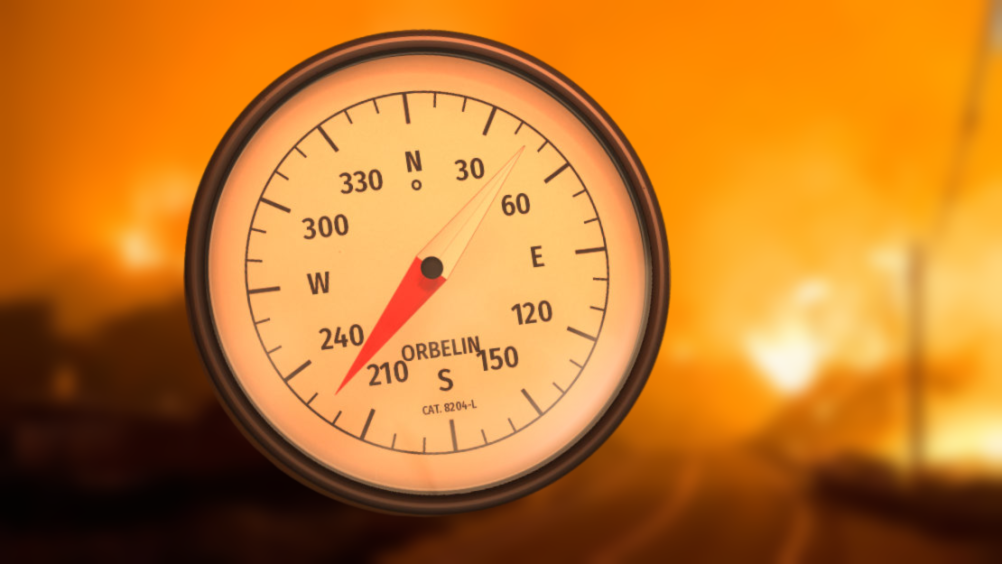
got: 225 °
